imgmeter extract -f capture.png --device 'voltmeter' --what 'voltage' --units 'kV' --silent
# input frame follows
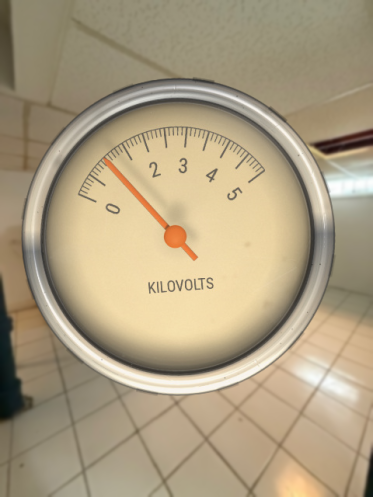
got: 1 kV
